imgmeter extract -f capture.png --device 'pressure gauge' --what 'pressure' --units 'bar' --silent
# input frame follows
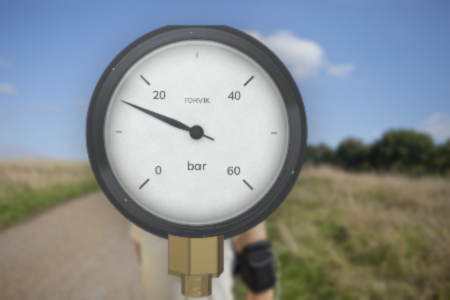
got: 15 bar
